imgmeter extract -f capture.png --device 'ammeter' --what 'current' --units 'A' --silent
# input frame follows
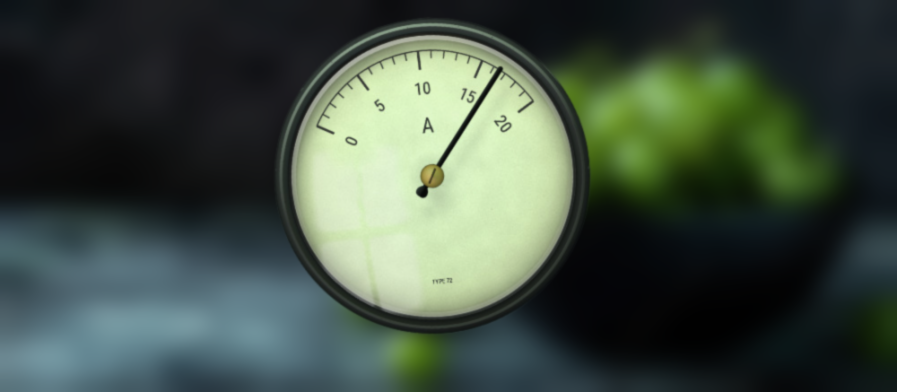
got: 16.5 A
